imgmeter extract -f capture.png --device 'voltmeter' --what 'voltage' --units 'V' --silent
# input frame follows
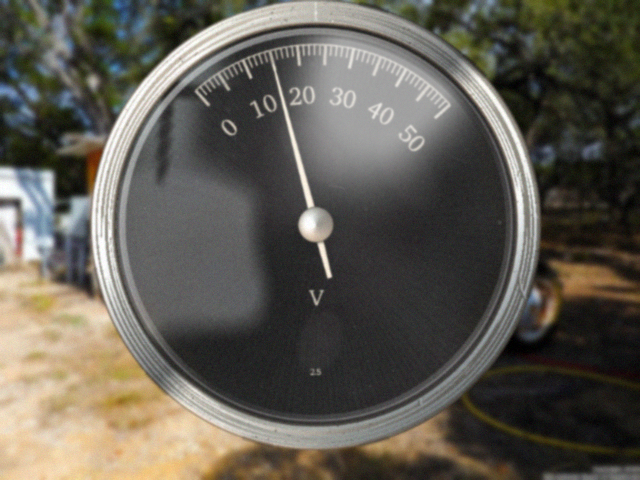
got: 15 V
